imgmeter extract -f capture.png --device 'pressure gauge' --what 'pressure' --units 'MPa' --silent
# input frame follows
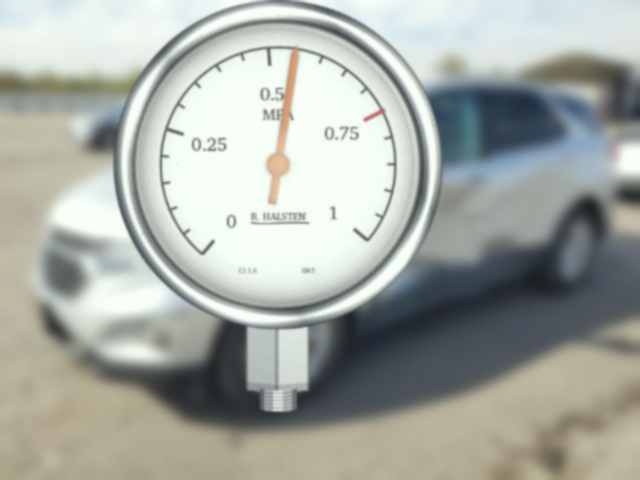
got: 0.55 MPa
